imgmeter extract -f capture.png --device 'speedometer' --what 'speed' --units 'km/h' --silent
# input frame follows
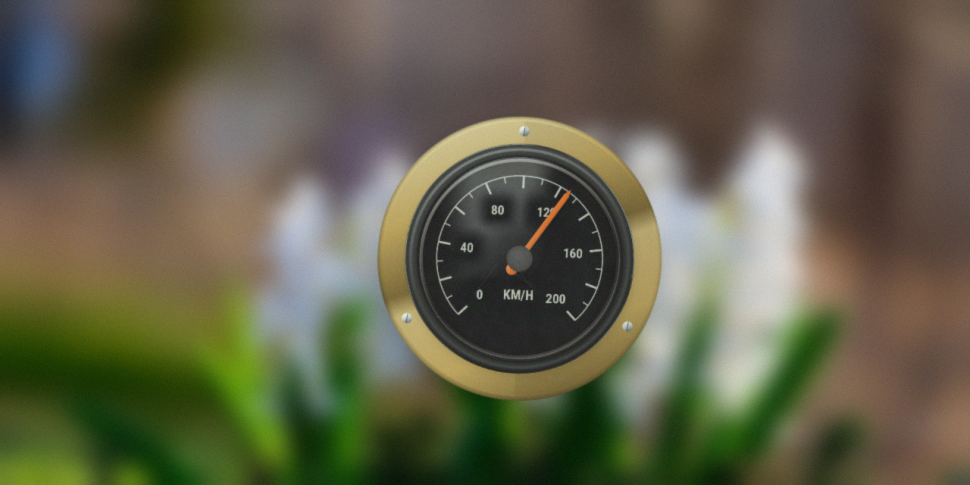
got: 125 km/h
